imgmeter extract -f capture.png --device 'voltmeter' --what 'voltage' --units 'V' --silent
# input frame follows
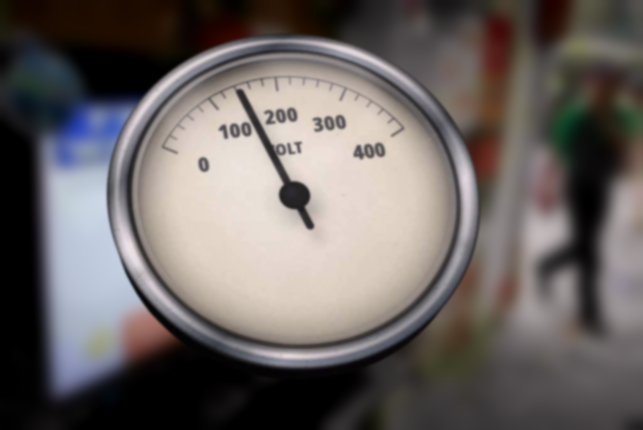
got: 140 V
